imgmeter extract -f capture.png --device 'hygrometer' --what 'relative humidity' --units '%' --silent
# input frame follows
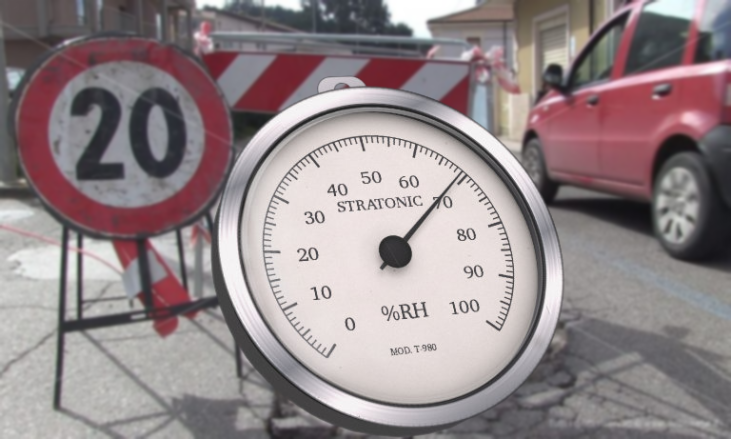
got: 69 %
